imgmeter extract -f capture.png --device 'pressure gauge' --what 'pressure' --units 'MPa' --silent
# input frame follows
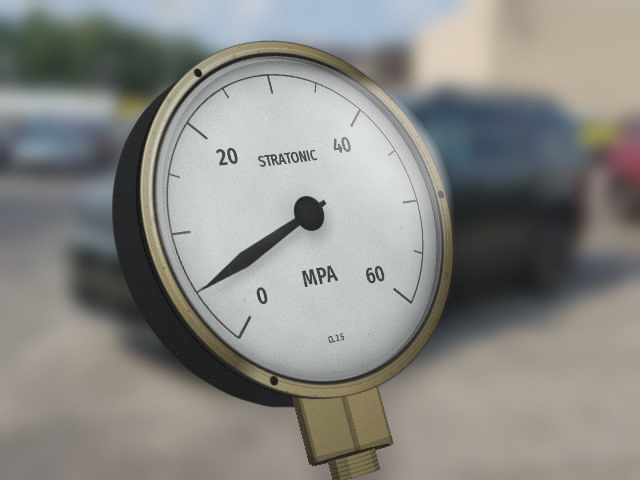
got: 5 MPa
